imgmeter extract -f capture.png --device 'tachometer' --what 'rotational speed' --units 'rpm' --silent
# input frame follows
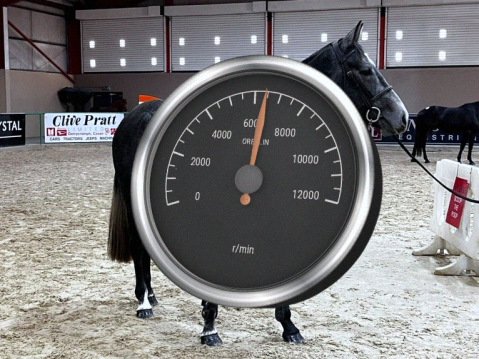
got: 6500 rpm
